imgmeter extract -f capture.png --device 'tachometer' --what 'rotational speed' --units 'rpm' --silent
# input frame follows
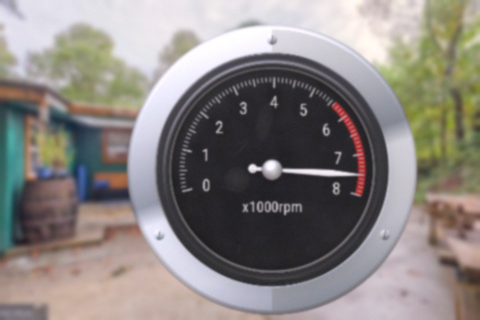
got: 7500 rpm
